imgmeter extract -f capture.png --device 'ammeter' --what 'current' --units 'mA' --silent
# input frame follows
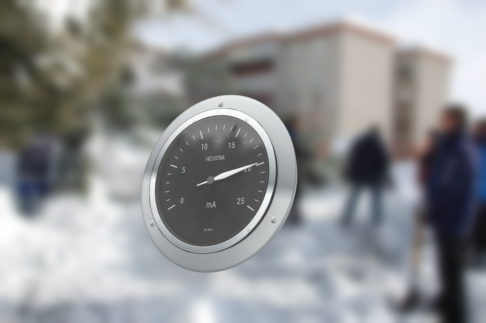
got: 20 mA
